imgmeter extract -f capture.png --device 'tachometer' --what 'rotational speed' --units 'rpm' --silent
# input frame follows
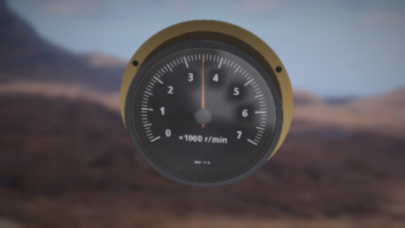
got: 3500 rpm
